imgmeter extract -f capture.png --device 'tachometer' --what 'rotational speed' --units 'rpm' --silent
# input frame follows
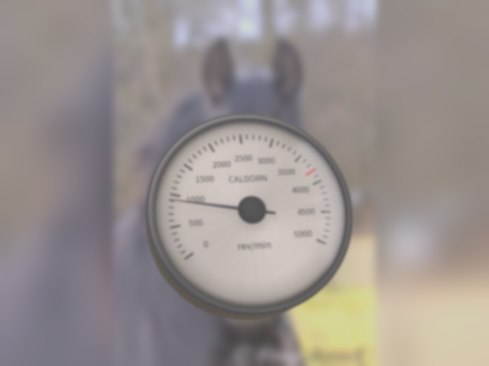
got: 900 rpm
